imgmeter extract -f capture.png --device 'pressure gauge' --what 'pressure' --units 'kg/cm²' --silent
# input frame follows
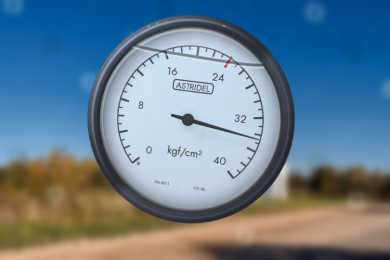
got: 34.5 kg/cm²
